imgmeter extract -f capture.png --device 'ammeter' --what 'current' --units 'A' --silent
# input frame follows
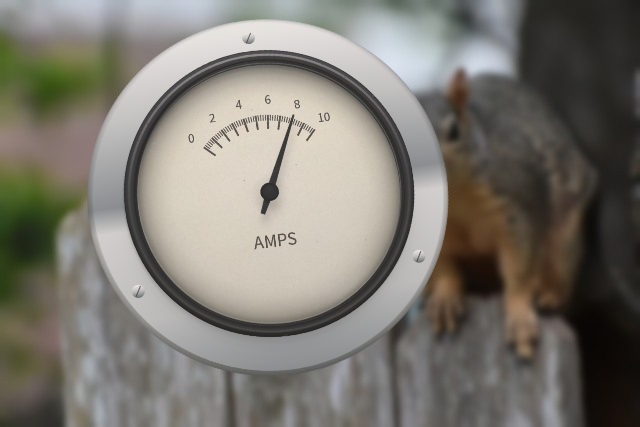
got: 8 A
